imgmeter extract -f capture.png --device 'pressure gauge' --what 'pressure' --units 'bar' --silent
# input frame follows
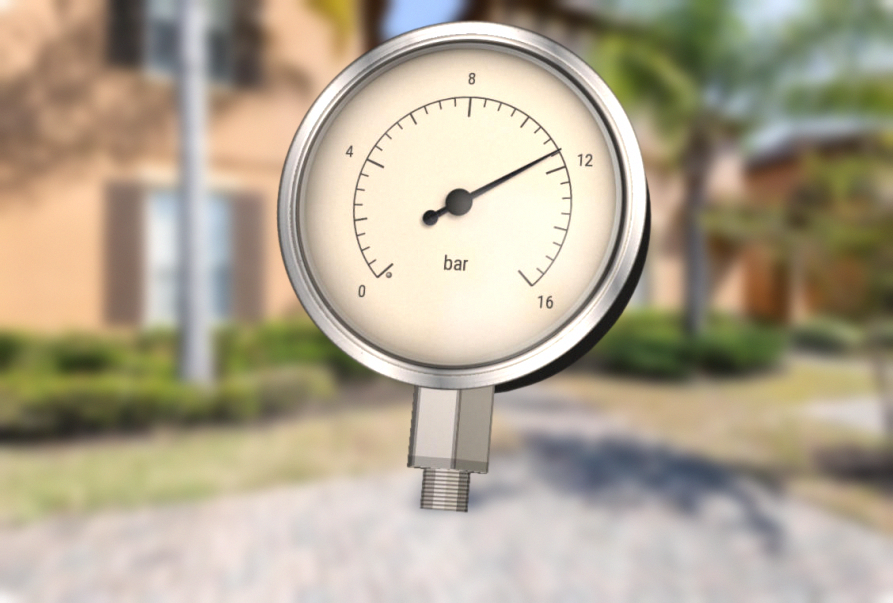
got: 11.5 bar
